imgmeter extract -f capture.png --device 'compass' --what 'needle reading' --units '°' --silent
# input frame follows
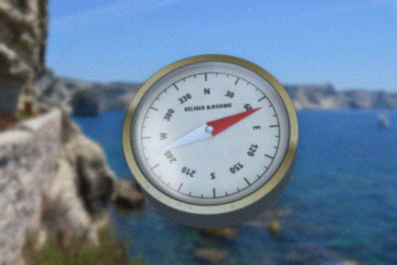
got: 70 °
